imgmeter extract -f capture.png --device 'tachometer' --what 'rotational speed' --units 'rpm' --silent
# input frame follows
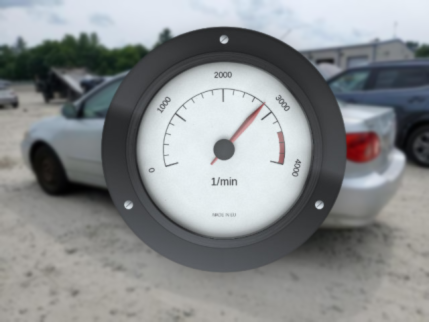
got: 2800 rpm
